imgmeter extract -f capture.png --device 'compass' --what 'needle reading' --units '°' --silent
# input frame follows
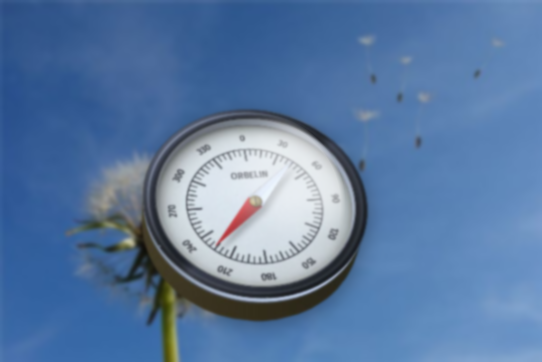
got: 225 °
